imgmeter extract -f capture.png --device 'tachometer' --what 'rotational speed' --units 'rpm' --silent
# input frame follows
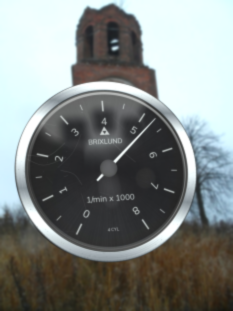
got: 5250 rpm
